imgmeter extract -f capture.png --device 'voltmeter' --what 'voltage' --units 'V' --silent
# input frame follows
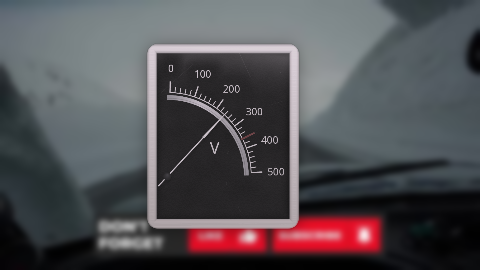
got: 240 V
